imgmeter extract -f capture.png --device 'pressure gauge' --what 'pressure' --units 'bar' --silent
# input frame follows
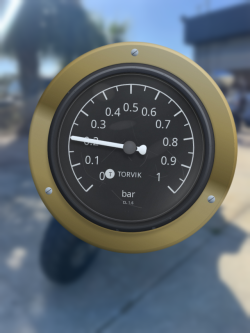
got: 0.2 bar
